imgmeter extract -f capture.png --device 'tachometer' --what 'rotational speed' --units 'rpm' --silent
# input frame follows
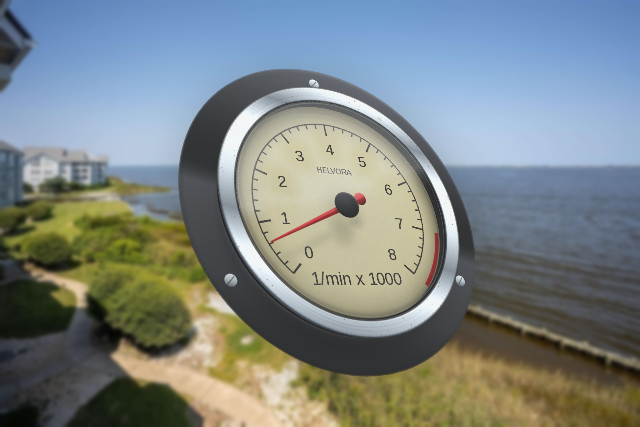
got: 600 rpm
